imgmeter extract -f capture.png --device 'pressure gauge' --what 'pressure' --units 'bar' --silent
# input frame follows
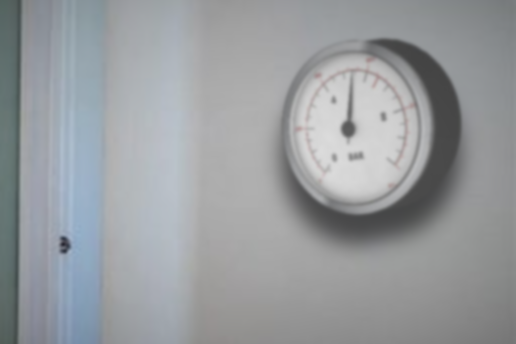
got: 5.5 bar
